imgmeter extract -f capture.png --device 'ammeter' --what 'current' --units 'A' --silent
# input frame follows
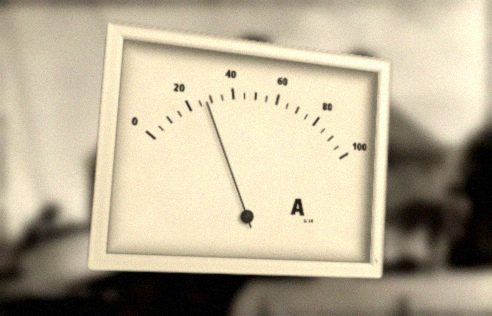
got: 27.5 A
